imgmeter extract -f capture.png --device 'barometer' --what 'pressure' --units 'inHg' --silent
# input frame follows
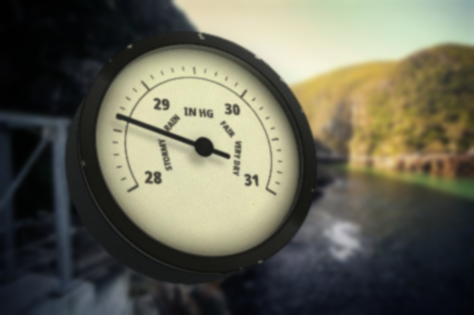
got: 28.6 inHg
